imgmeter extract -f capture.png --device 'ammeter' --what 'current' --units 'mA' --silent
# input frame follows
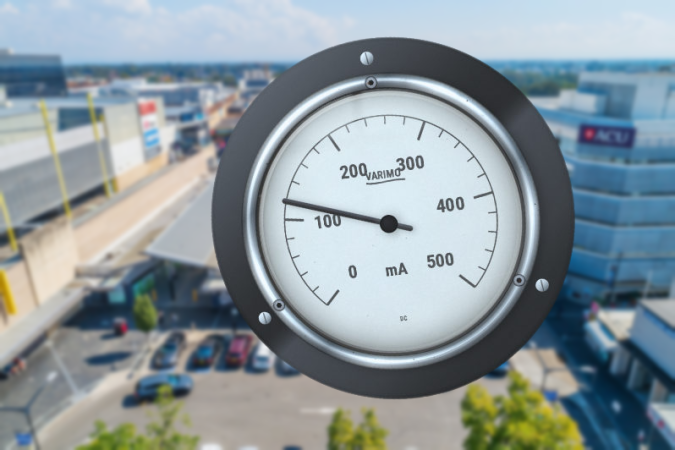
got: 120 mA
